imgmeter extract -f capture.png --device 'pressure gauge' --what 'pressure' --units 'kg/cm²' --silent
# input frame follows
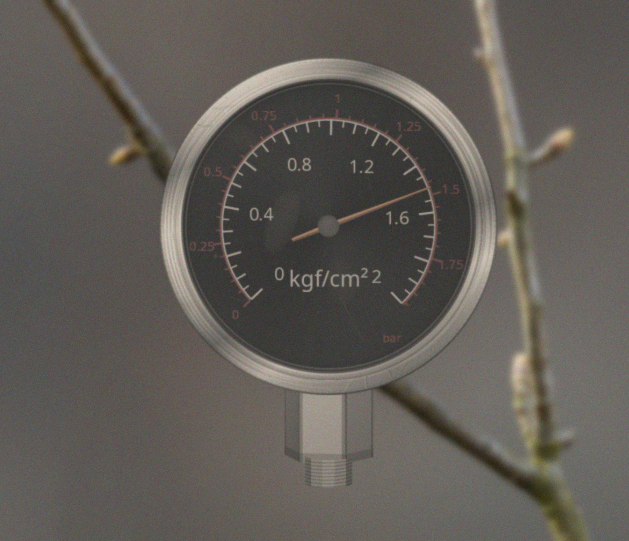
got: 1.5 kg/cm²
